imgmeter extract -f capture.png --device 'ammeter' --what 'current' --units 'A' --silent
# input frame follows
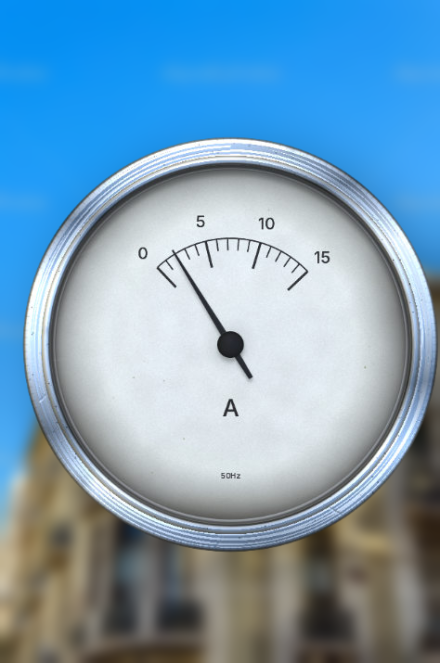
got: 2 A
